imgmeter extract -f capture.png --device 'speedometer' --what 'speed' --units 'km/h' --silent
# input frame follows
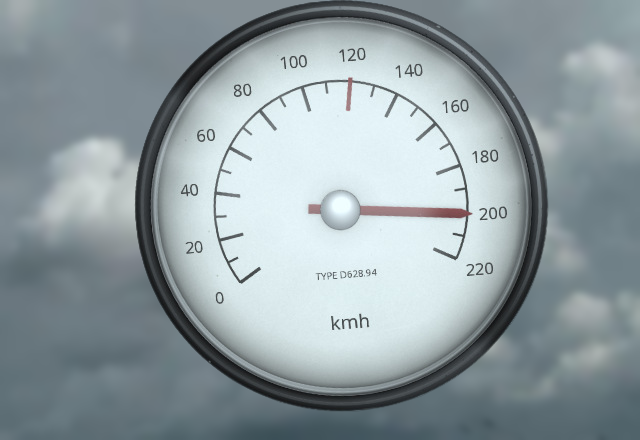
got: 200 km/h
